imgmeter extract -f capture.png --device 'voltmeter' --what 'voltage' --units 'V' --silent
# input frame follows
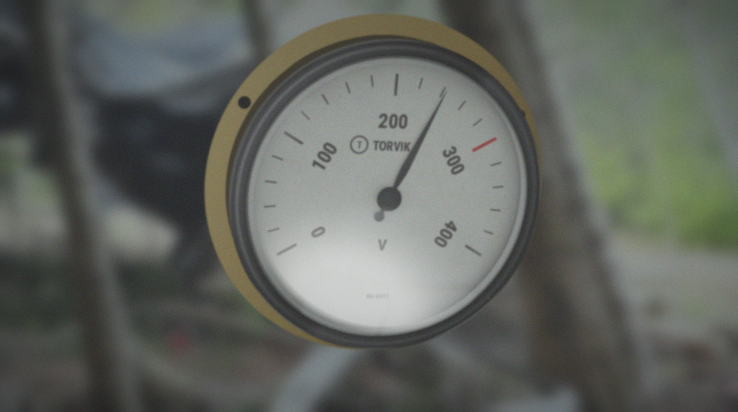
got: 240 V
